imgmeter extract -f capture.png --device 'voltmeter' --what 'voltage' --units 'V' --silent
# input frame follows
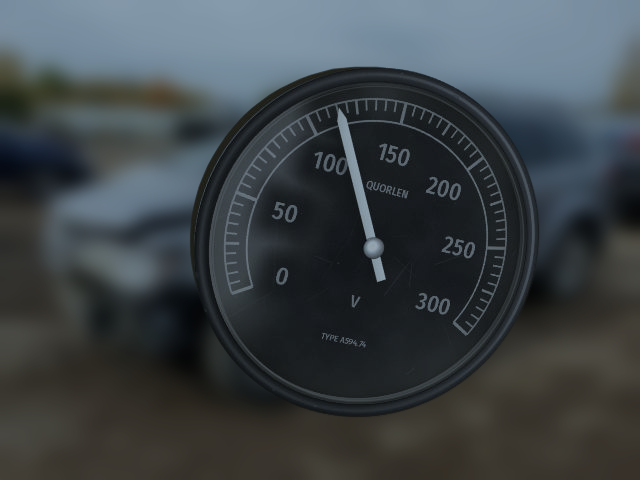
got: 115 V
